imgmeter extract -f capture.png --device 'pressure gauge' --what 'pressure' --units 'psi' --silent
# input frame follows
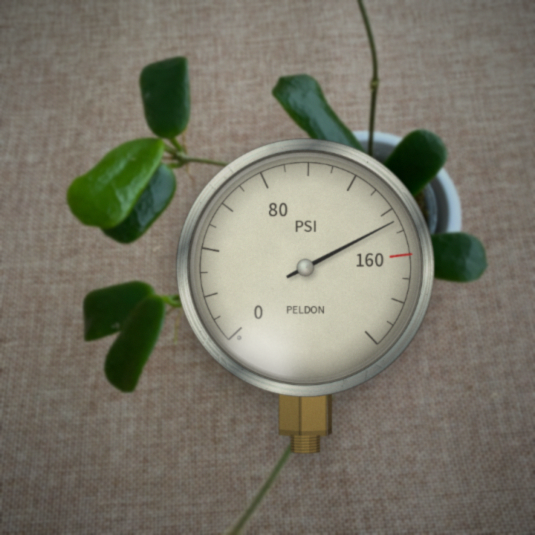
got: 145 psi
